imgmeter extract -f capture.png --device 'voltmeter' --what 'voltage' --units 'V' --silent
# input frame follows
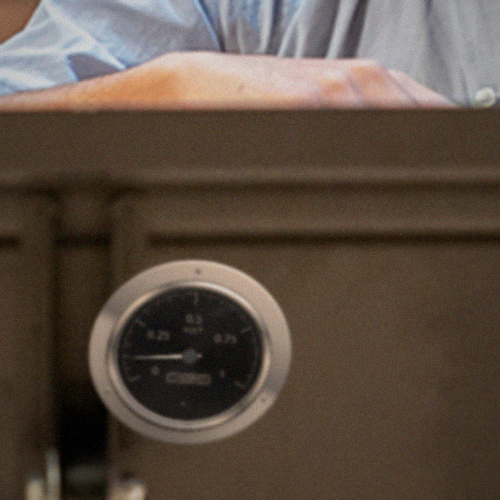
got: 0.1 V
